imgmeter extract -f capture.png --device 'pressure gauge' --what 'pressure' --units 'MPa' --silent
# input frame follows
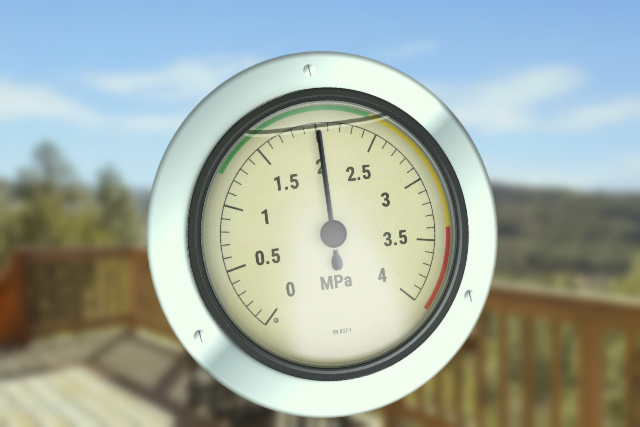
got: 2 MPa
